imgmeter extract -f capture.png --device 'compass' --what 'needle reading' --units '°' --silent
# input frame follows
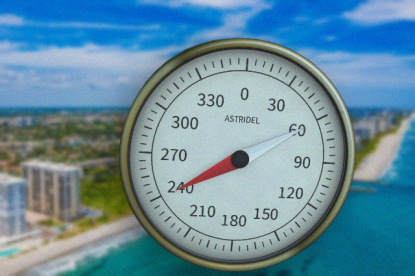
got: 240 °
